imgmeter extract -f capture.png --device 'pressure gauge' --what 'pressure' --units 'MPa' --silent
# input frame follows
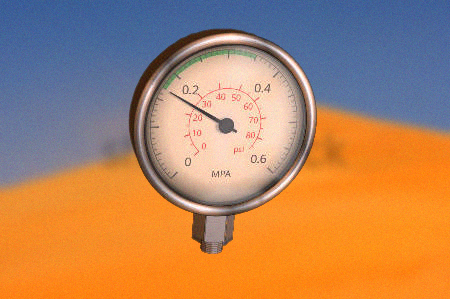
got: 0.17 MPa
